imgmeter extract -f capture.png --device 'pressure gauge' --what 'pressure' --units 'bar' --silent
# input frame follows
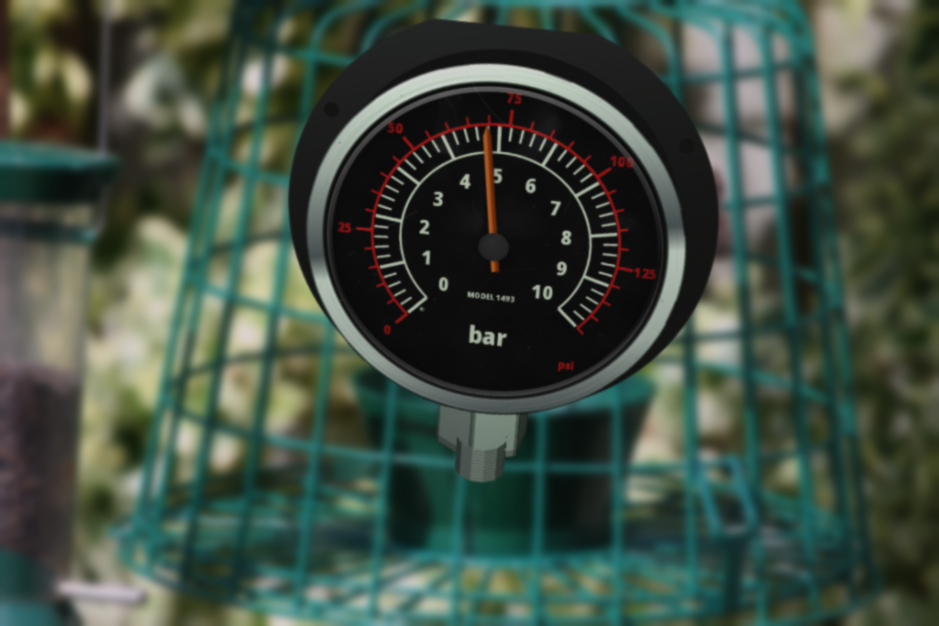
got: 4.8 bar
